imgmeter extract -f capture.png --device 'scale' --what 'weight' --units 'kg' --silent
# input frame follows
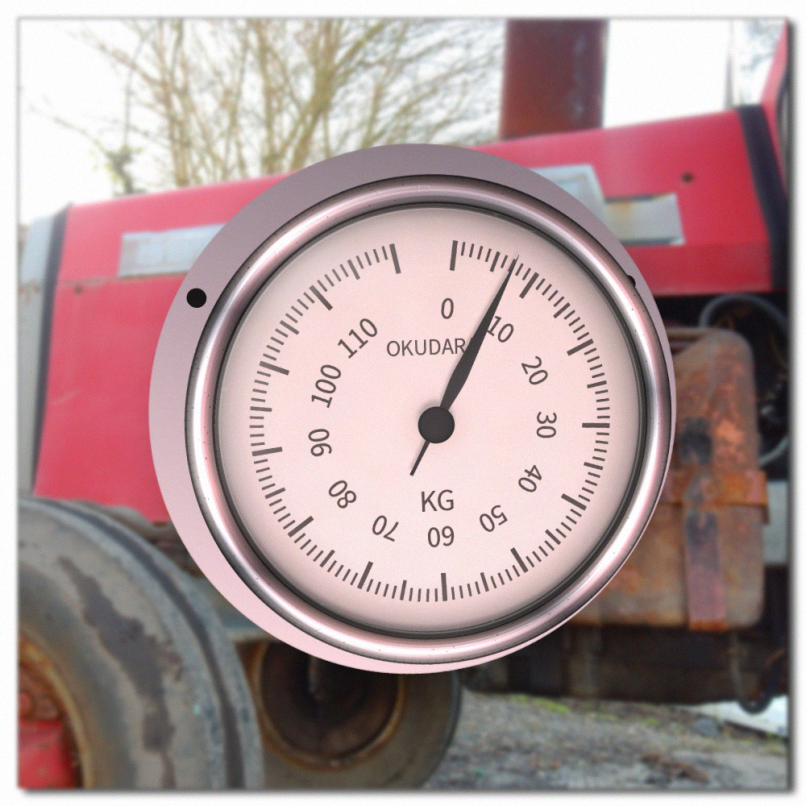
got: 7 kg
